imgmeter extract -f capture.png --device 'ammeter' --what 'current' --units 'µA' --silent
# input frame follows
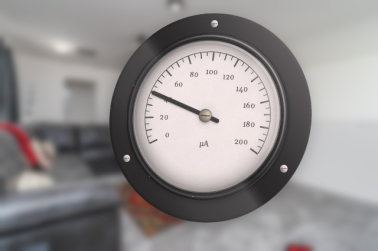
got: 40 µA
